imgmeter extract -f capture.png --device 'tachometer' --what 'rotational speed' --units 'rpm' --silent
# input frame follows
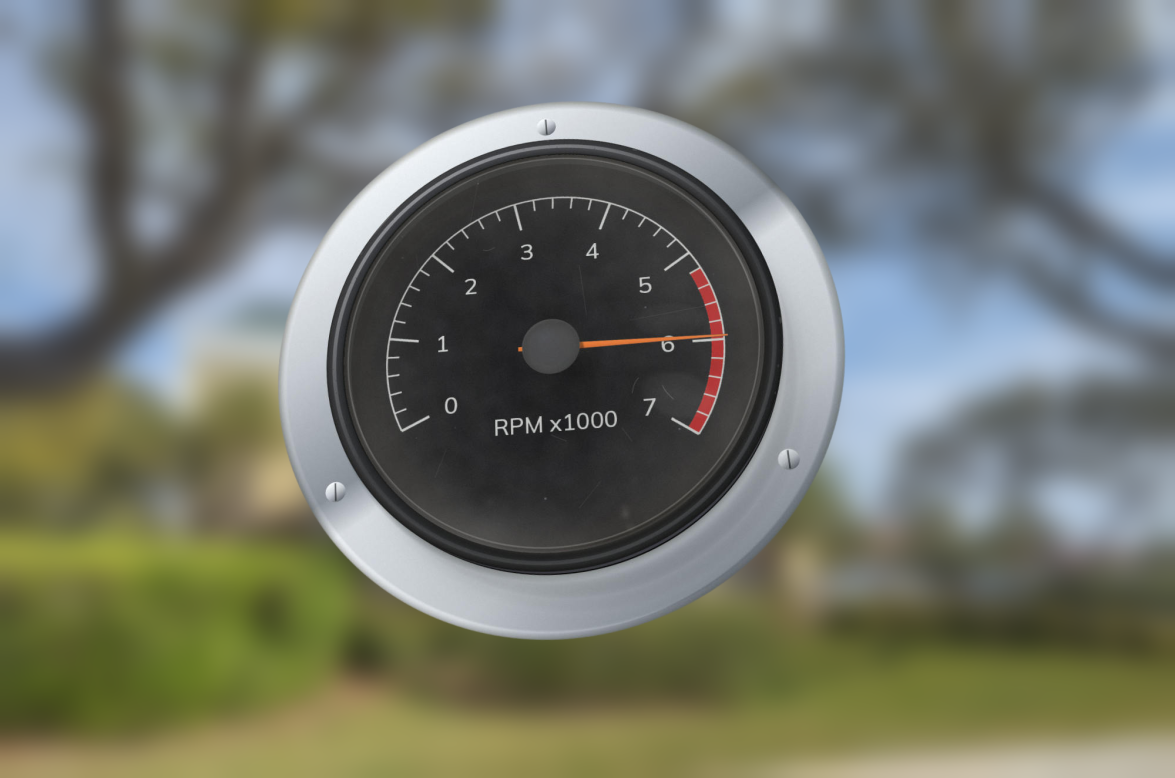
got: 6000 rpm
